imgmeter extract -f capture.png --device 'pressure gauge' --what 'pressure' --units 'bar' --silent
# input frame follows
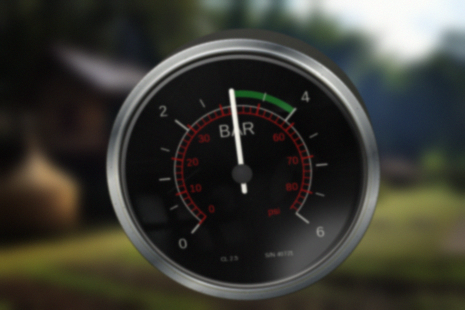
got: 3 bar
